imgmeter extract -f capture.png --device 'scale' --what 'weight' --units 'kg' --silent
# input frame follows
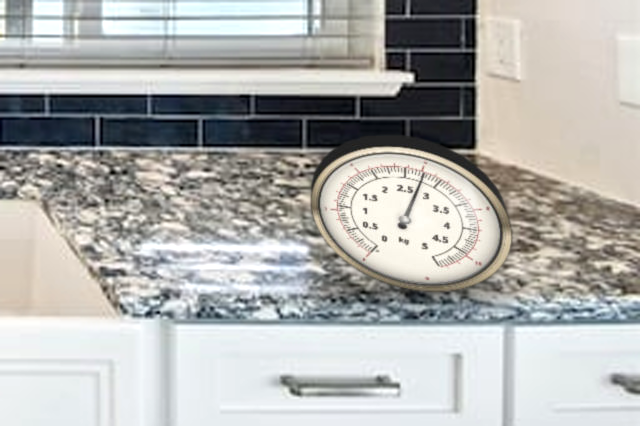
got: 2.75 kg
